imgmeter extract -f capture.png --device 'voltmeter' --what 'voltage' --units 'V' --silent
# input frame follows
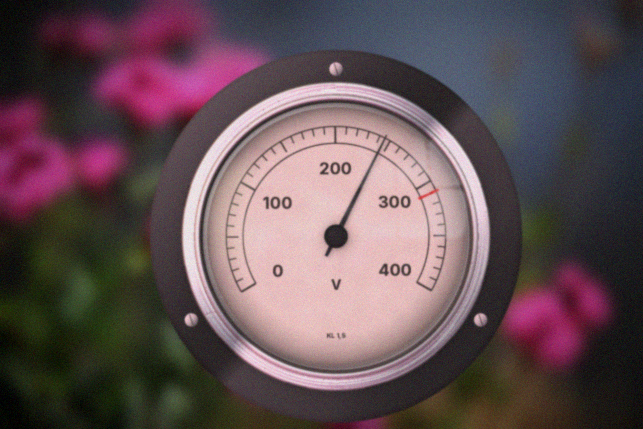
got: 245 V
